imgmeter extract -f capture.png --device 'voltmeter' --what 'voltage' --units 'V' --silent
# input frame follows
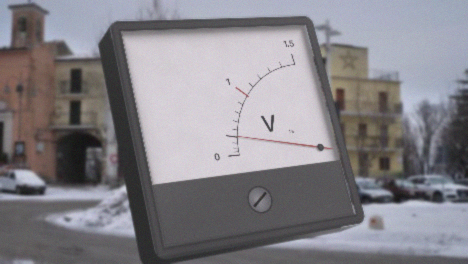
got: 0.5 V
